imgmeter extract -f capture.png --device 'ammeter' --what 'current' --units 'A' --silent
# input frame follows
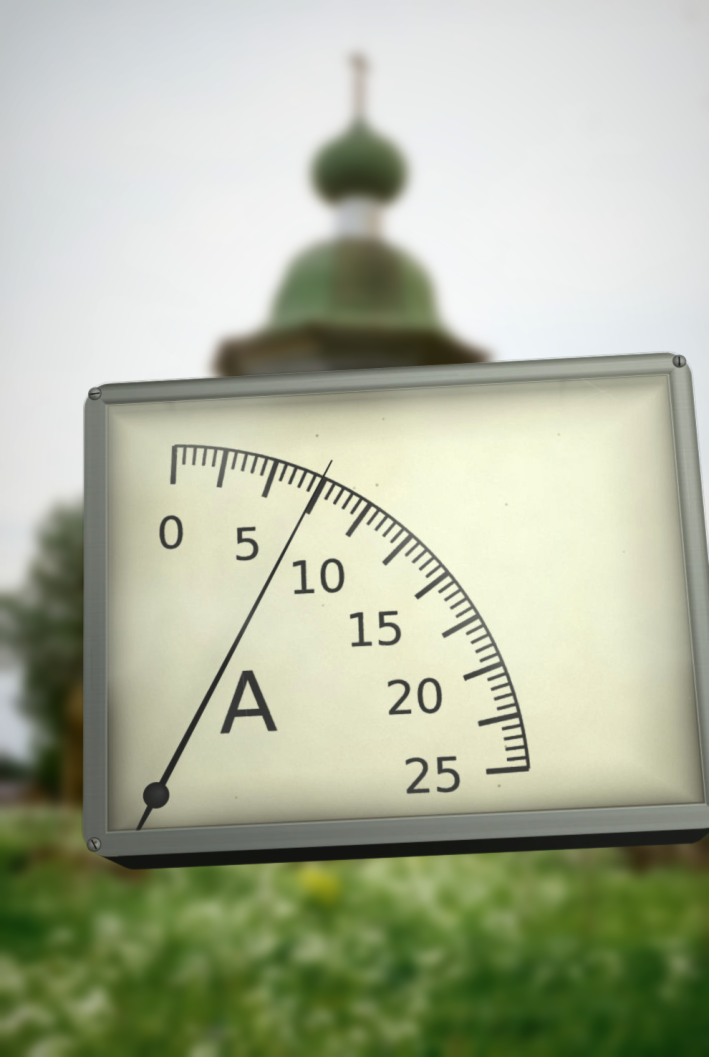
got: 7.5 A
